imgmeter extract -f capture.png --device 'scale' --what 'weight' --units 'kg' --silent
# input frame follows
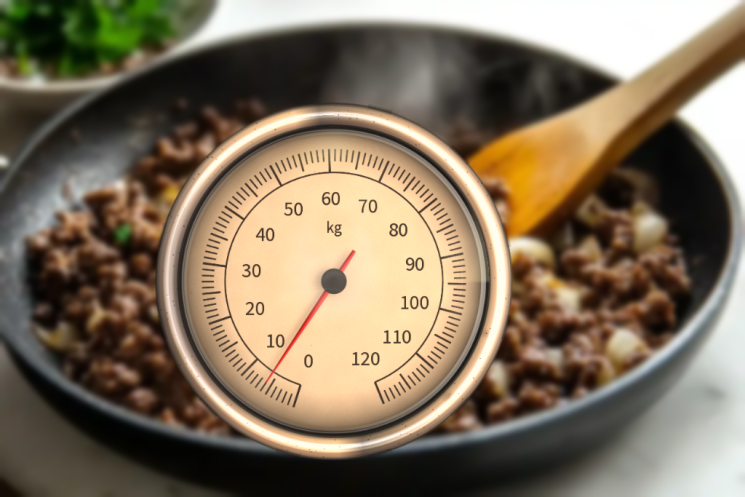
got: 6 kg
